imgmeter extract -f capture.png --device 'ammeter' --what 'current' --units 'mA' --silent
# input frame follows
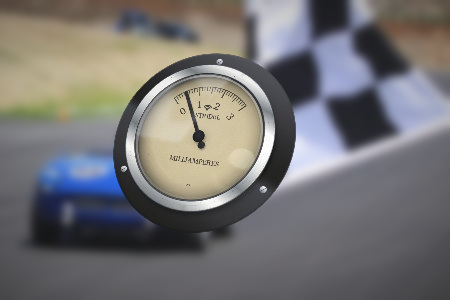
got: 0.5 mA
